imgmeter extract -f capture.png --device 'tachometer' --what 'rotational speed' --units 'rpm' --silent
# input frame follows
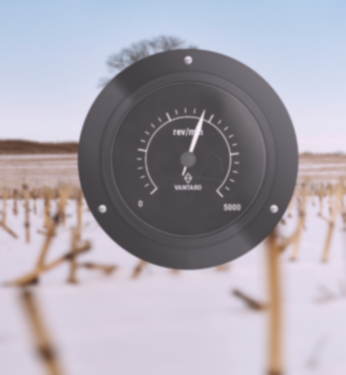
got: 2800 rpm
